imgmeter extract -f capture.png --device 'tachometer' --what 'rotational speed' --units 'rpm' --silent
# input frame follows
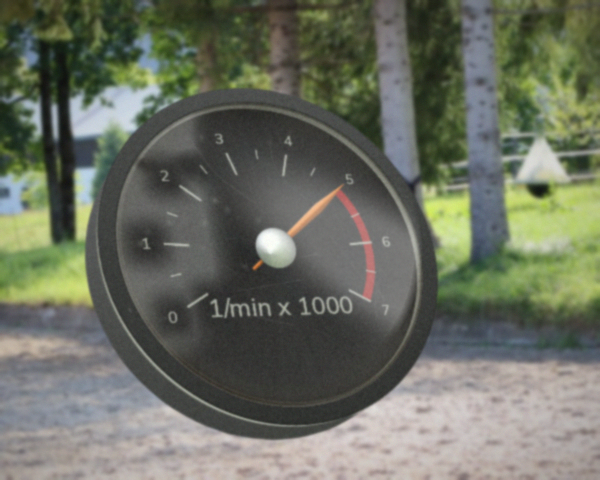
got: 5000 rpm
